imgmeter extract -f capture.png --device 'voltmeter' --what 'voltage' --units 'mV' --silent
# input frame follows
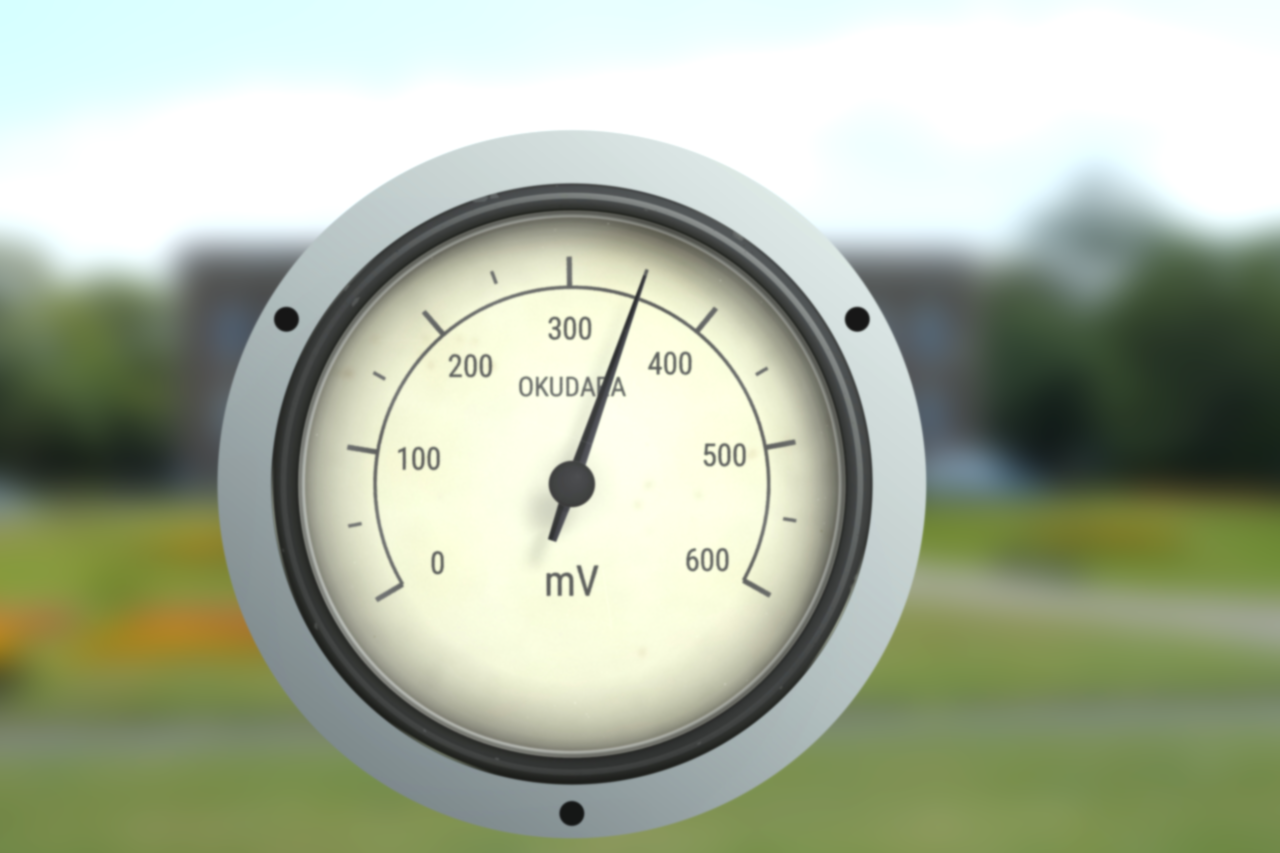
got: 350 mV
